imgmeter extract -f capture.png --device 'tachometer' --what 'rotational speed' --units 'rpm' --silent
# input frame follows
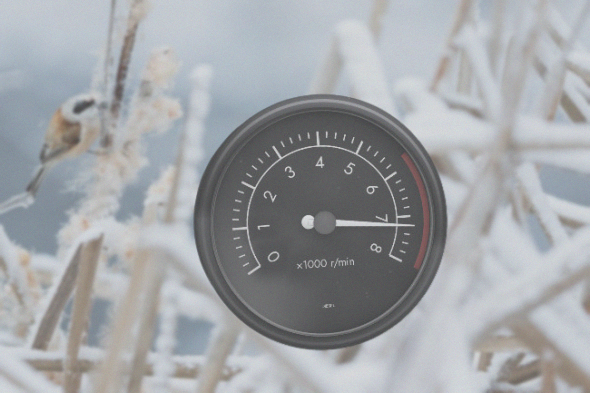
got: 7200 rpm
